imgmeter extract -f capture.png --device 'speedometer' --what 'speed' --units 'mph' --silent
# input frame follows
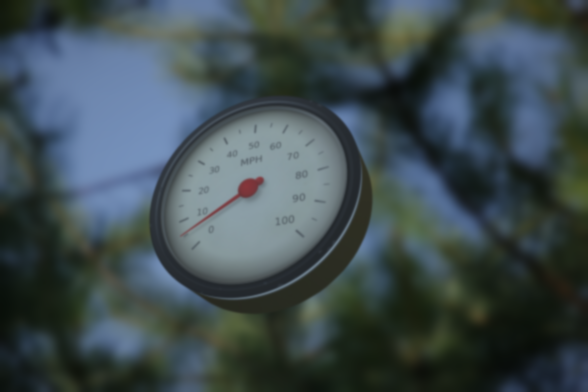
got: 5 mph
